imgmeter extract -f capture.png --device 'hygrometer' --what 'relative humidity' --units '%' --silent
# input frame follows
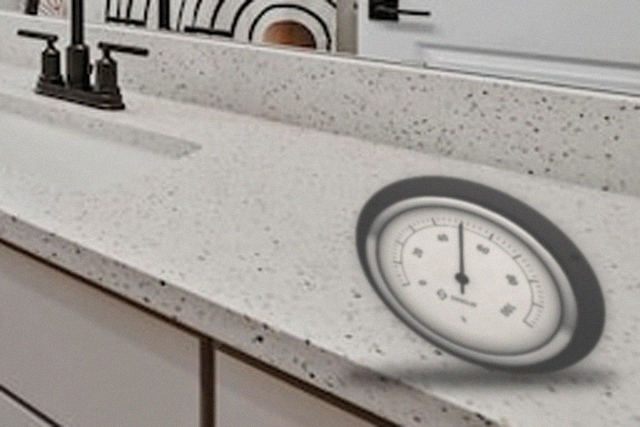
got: 50 %
